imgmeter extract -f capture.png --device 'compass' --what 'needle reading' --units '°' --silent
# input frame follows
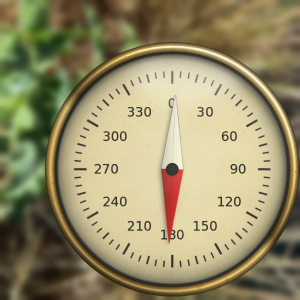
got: 182.5 °
